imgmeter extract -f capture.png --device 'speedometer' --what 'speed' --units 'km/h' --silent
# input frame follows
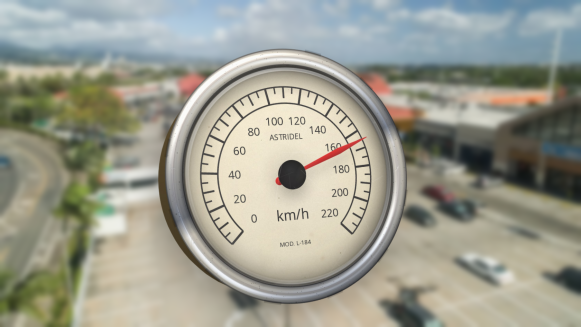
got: 165 km/h
